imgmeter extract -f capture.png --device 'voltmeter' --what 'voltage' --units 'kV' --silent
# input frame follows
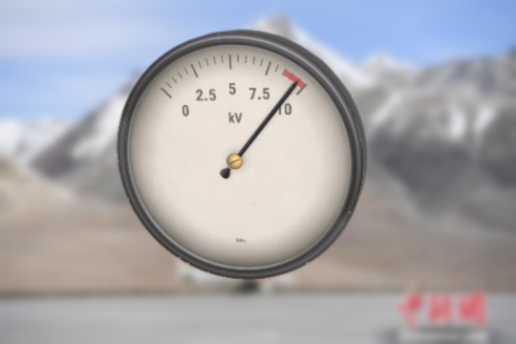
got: 9.5 kV
